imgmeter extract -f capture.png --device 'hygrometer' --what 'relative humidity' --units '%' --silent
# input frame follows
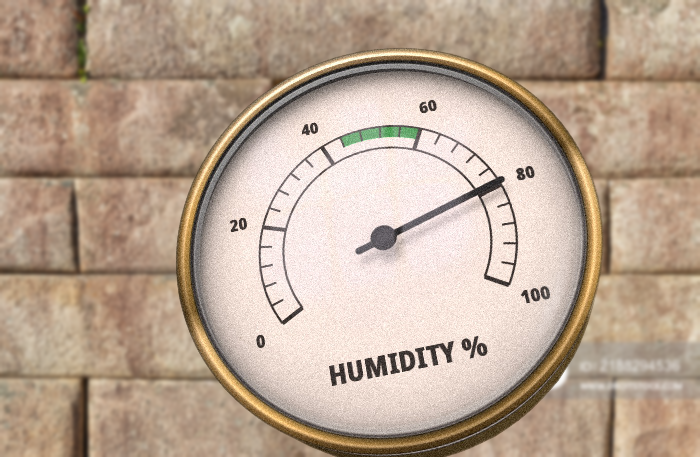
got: 80 %
